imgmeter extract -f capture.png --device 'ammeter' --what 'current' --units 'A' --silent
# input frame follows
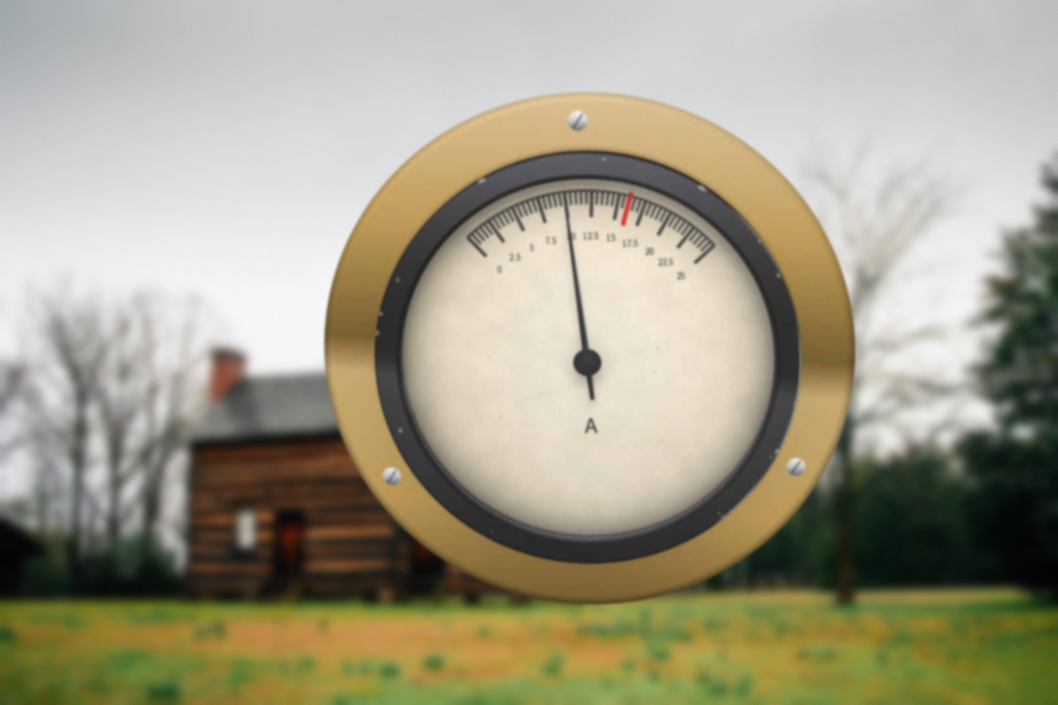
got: 10 A
